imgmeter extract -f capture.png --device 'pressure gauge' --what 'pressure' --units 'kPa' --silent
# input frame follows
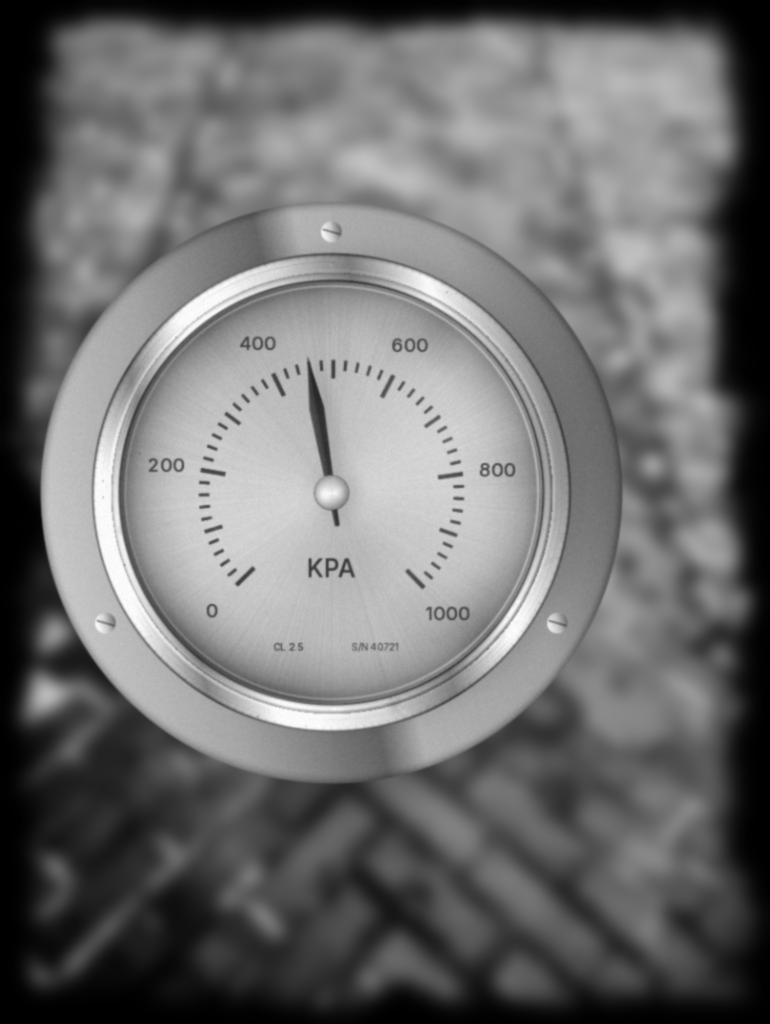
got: 460 kPa
